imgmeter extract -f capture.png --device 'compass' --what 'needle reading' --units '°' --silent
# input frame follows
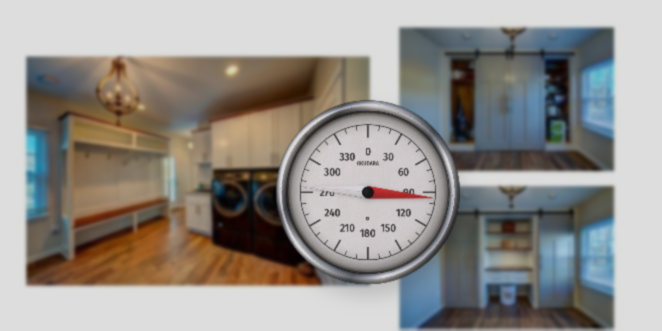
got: 95 °
